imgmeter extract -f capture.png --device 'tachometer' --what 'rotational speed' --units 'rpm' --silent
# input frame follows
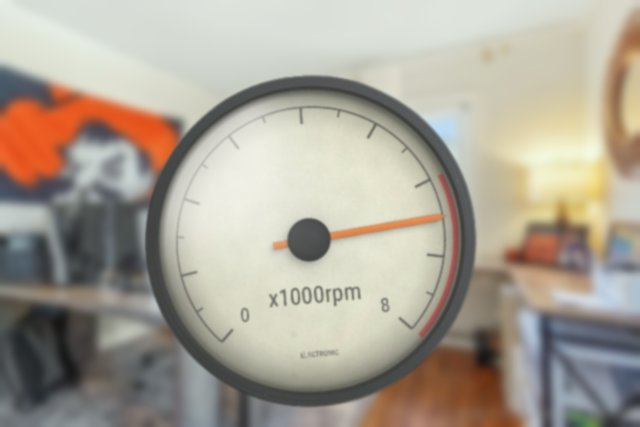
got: 6500 rpm
